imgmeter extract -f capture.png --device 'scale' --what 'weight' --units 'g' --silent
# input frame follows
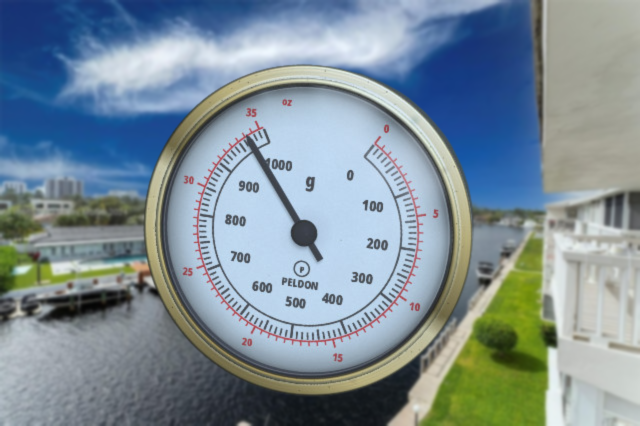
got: 970 g
